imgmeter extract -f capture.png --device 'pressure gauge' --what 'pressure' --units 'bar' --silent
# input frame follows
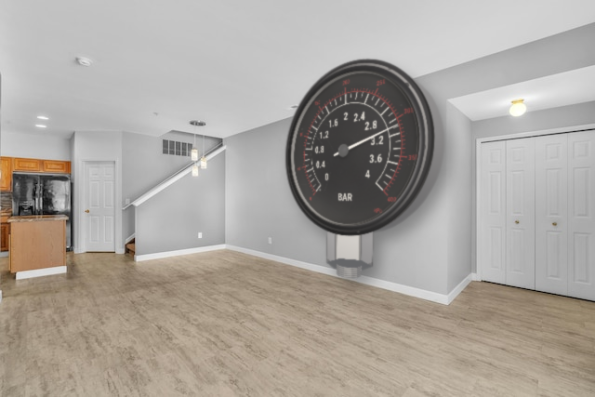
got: 3.1 bar
